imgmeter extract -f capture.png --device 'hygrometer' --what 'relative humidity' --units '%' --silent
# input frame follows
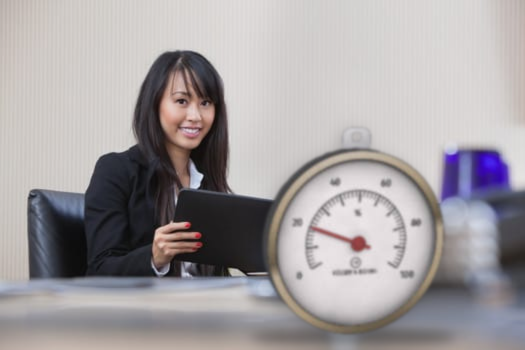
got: 20 %
